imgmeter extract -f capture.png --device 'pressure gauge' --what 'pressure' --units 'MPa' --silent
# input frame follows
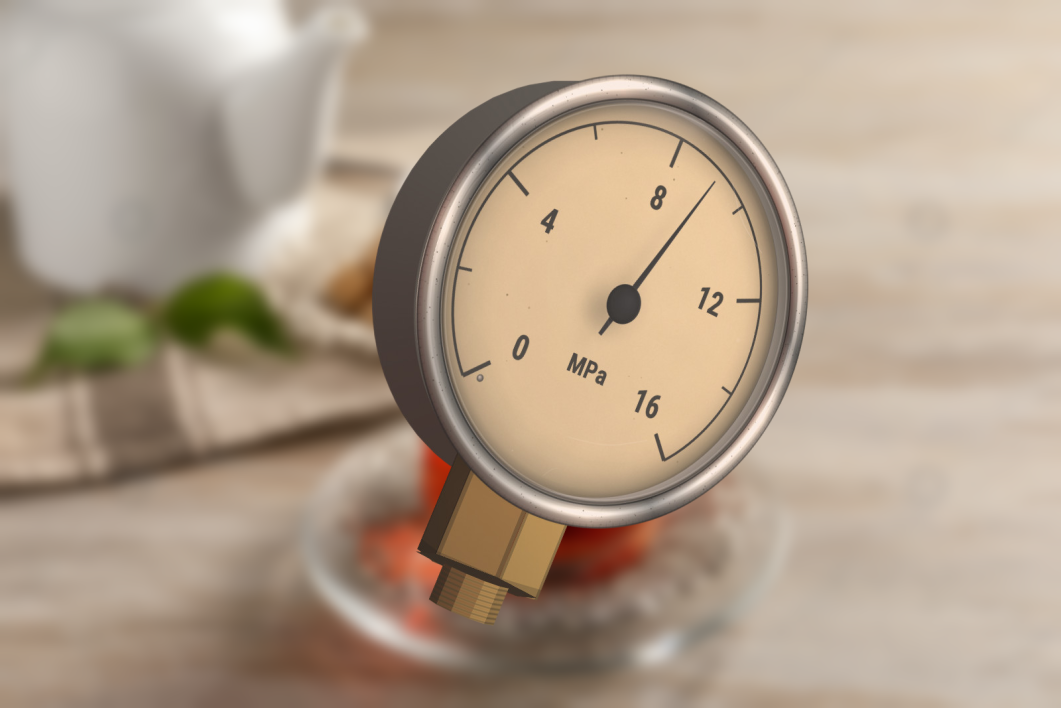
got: 9 MPa
